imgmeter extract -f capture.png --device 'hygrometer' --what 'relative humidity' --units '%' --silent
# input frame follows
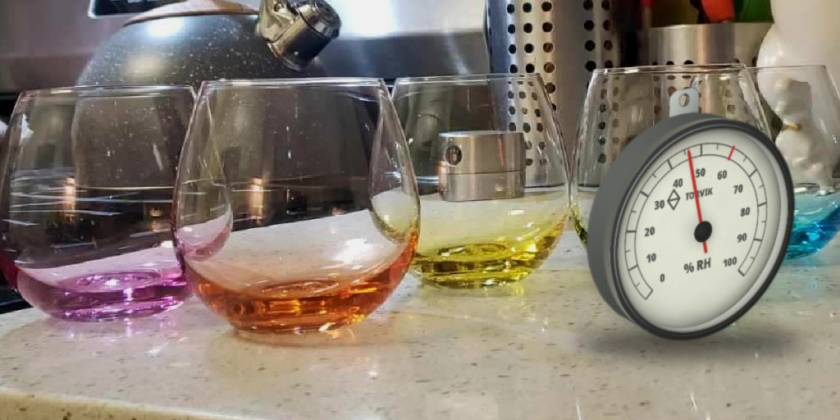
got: 45 %
